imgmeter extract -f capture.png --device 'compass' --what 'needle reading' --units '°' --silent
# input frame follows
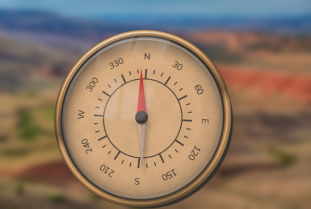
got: 355 °
